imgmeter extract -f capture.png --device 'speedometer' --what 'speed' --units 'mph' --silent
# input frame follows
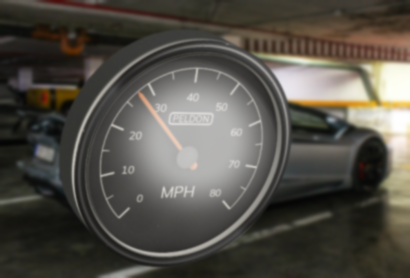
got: 27.5 mph
